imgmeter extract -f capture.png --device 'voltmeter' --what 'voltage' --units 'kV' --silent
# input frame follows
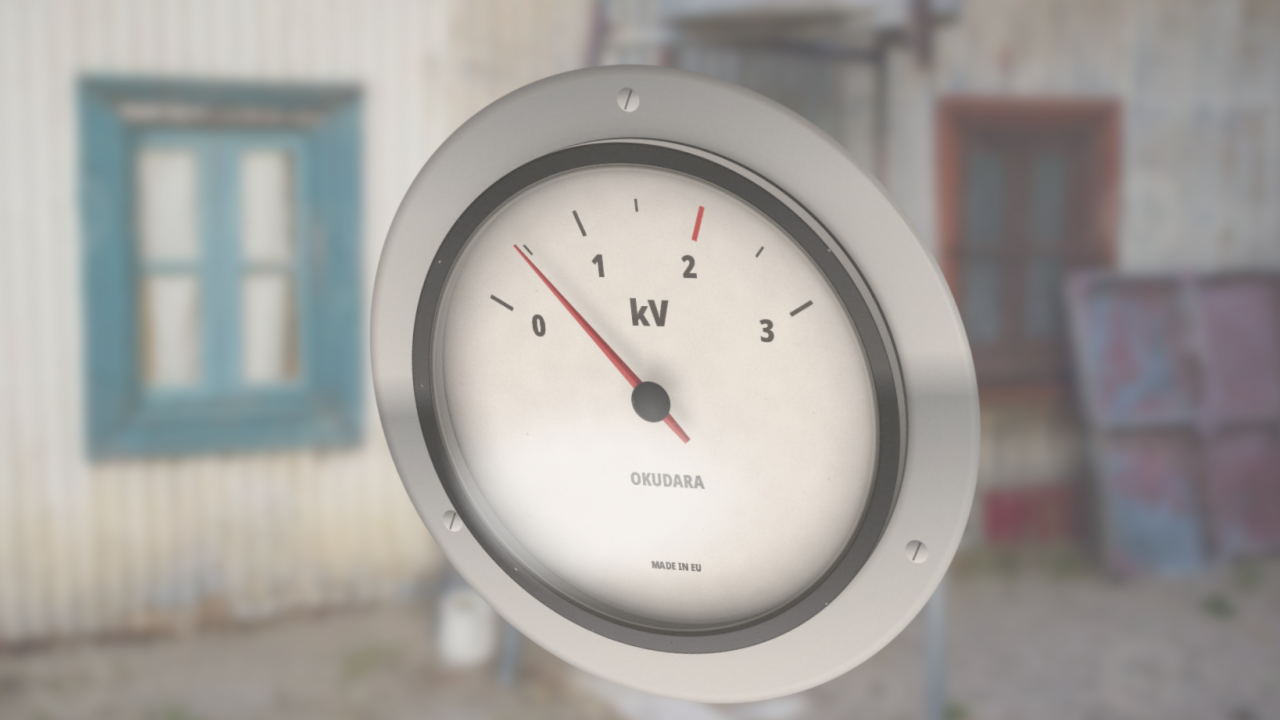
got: 0.5 kV
